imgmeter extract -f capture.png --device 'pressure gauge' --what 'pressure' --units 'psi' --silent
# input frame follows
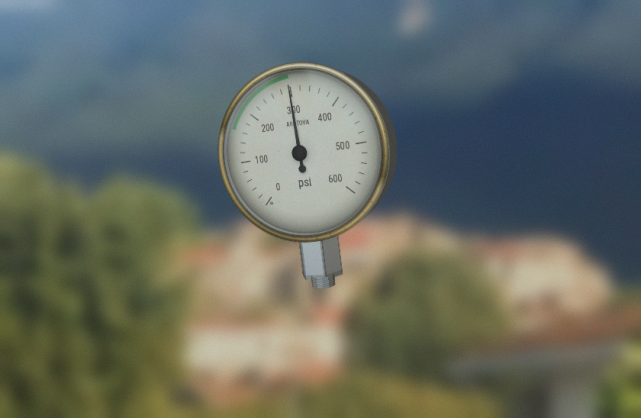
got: 300 psi
